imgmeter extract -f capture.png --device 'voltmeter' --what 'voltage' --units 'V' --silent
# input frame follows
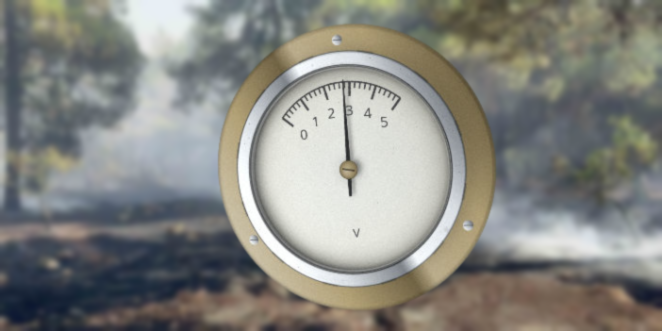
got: 2.8 V
